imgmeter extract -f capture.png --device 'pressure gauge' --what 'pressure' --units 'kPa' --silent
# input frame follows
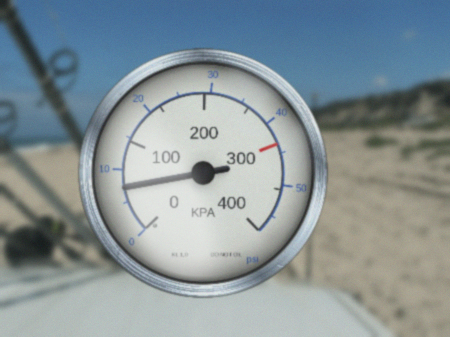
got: 50 kPa
